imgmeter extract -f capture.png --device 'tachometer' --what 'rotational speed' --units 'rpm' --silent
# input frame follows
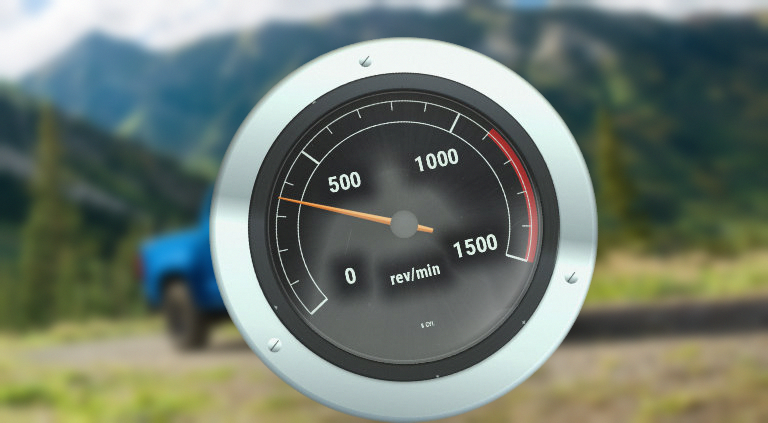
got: 350 rpm
